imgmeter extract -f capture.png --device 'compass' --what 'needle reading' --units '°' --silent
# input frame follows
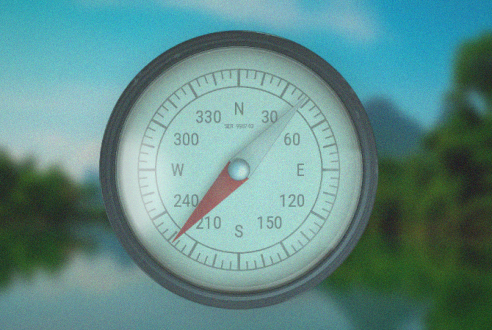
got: 222.5 °
